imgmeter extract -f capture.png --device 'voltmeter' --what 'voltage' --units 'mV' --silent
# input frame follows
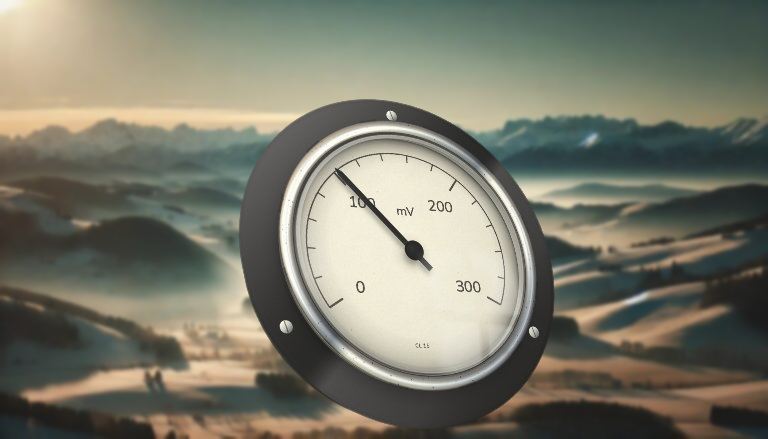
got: 100 mV
